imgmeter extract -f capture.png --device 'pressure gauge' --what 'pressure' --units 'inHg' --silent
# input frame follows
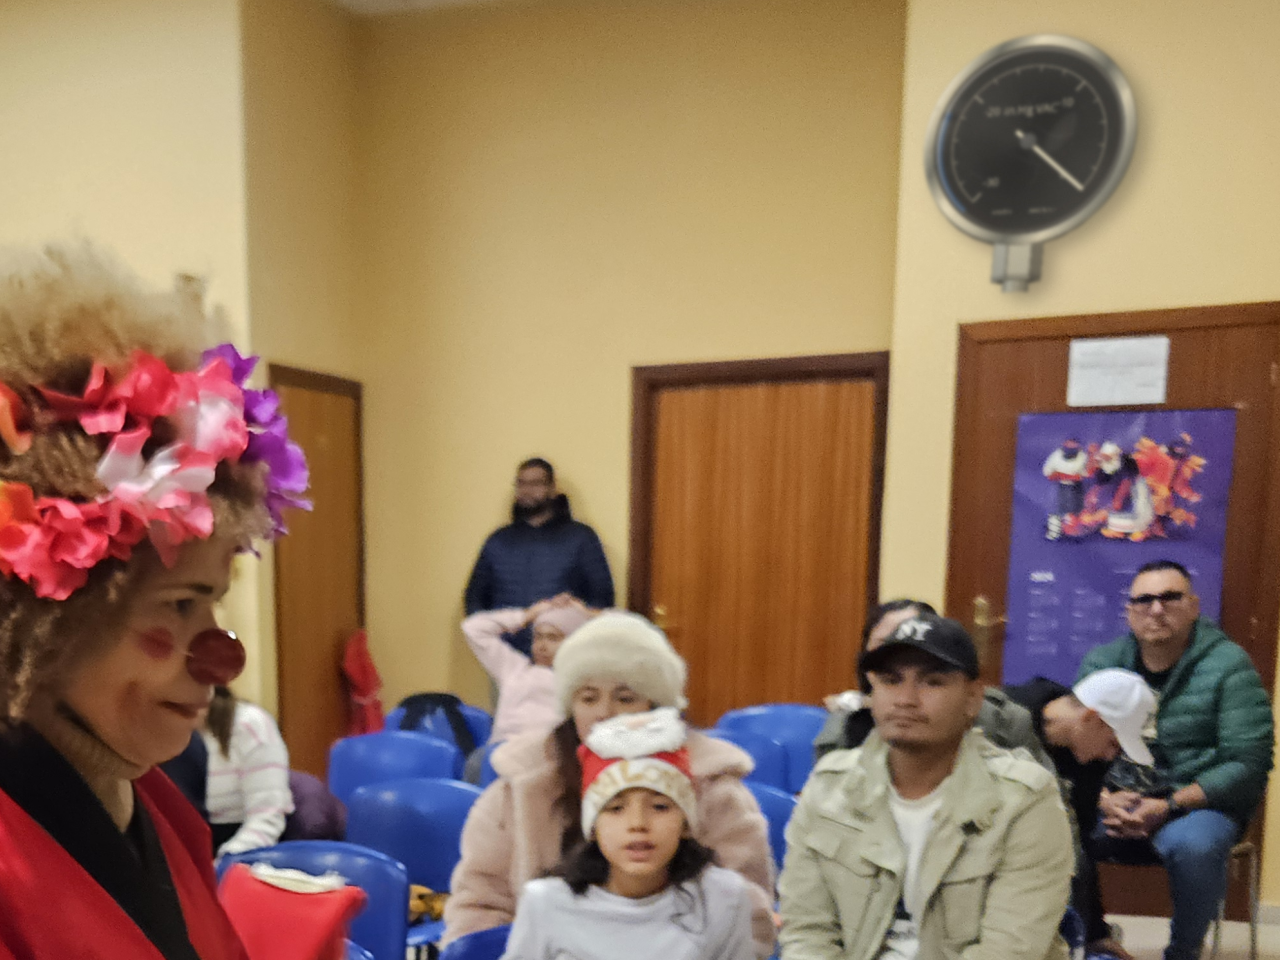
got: 0 inHg
